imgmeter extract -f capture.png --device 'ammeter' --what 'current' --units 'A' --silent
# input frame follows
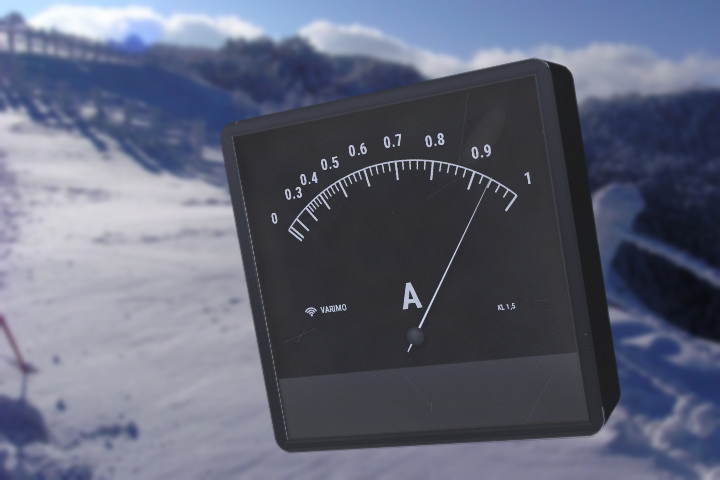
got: 0.94 A
